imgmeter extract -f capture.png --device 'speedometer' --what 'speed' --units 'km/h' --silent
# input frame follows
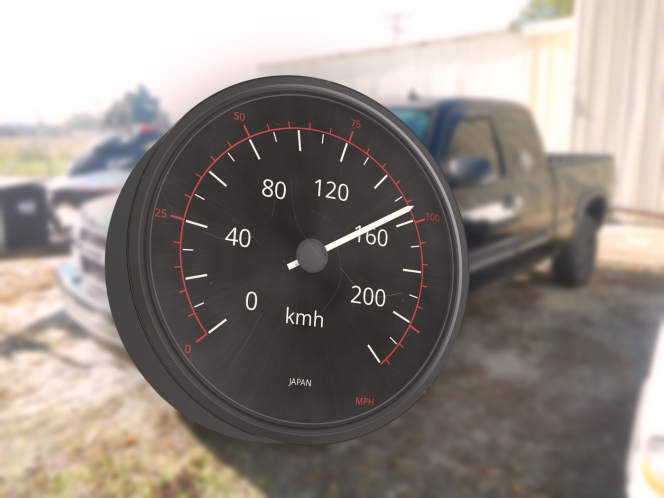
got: 155 km/h
